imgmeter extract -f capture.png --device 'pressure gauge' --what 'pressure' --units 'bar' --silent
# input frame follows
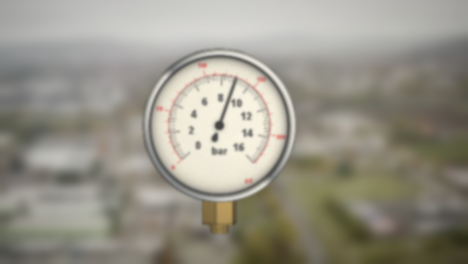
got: 9 bar
